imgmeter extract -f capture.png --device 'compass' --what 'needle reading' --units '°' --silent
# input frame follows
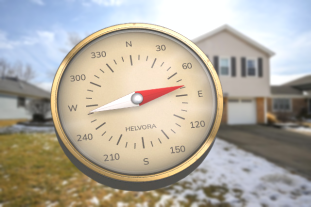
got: 80 °
